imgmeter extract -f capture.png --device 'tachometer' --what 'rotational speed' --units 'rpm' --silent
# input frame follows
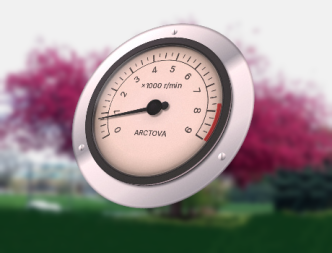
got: 750 rpm
